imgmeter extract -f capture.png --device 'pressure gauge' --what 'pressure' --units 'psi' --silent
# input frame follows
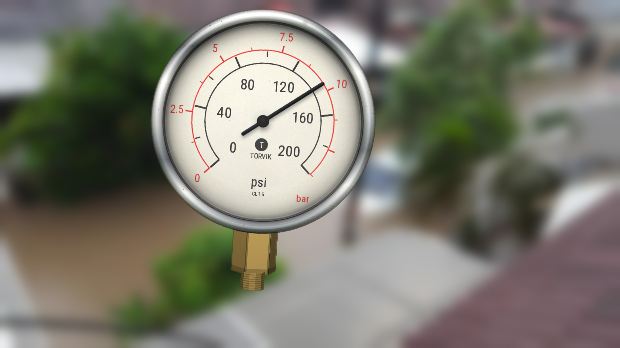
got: 140 psi
